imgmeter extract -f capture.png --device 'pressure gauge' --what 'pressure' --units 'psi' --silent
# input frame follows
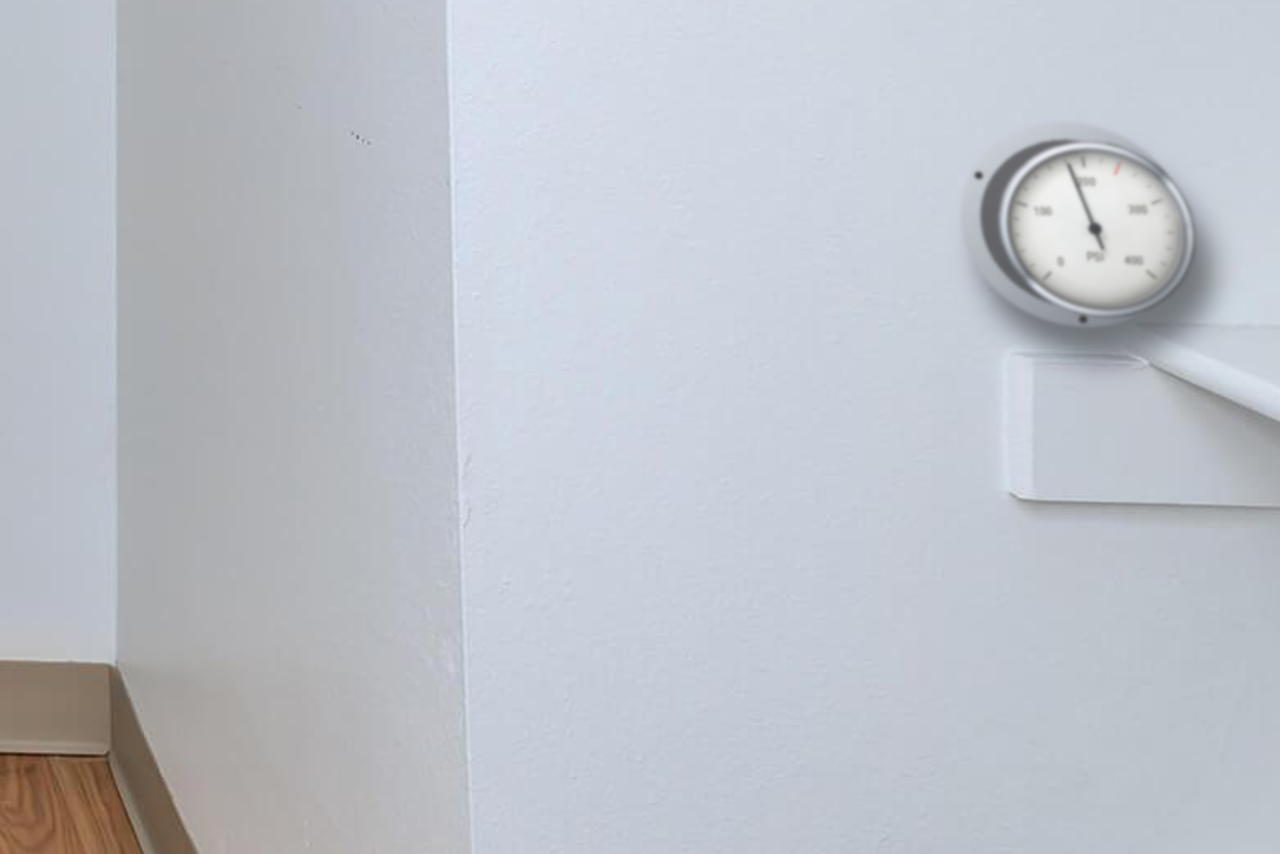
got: 180 psi
